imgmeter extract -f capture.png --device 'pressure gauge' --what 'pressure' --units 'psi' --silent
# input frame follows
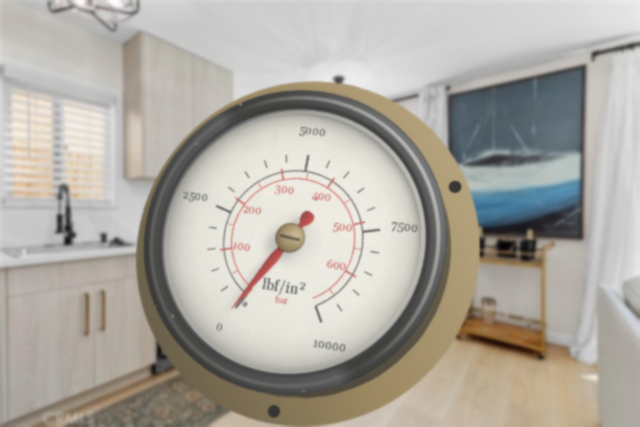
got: 0 psi
